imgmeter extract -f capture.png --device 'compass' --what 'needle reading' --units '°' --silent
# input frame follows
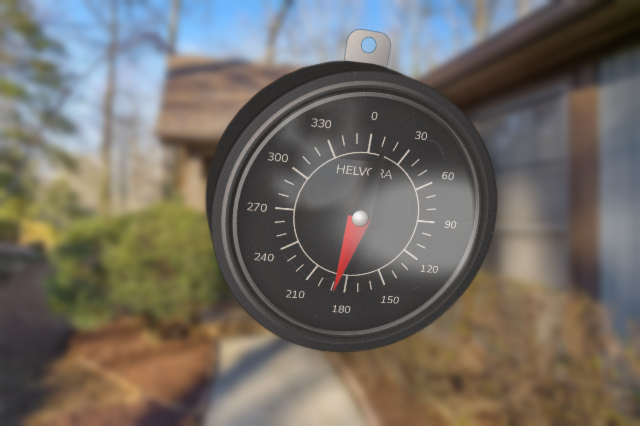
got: 190 °
